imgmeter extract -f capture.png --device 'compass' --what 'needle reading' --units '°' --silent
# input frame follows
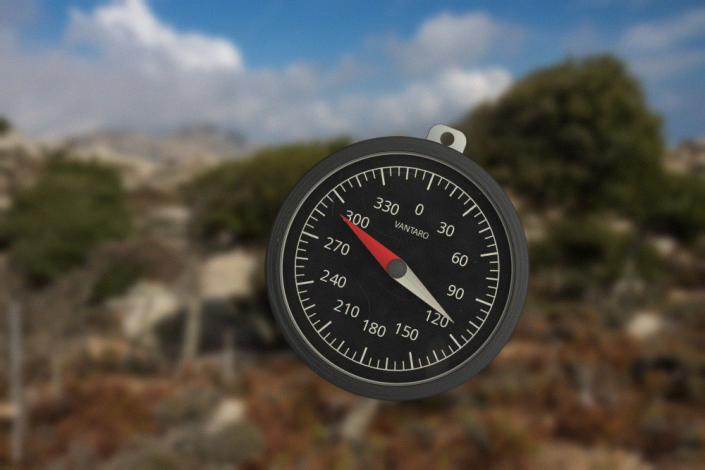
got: 292.5 °
